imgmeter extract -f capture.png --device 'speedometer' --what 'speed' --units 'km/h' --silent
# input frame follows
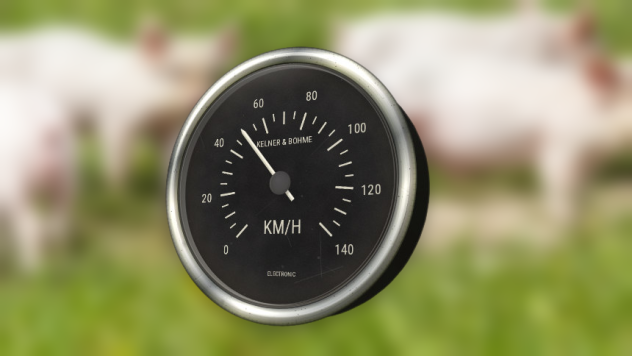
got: 50 km/h
